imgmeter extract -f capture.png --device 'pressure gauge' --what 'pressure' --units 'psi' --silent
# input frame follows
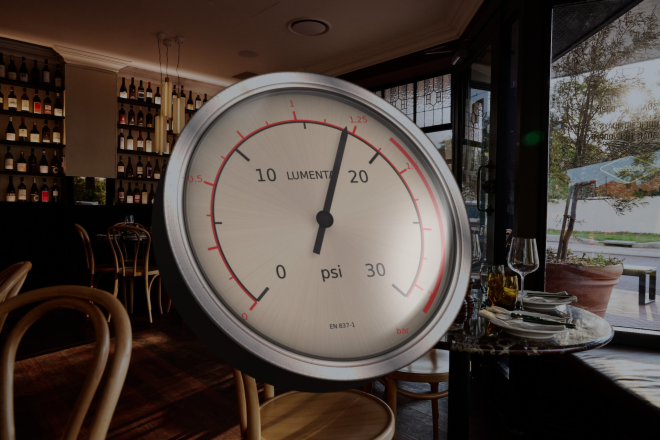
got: 17.5 psi
